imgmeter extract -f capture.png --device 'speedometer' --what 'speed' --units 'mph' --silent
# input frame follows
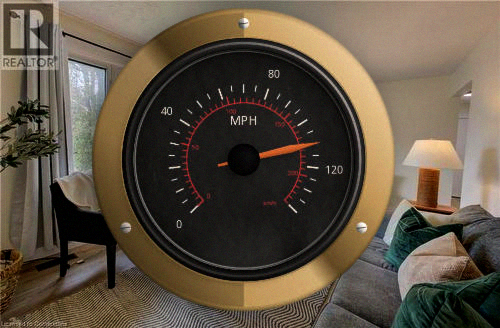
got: 110 mph
